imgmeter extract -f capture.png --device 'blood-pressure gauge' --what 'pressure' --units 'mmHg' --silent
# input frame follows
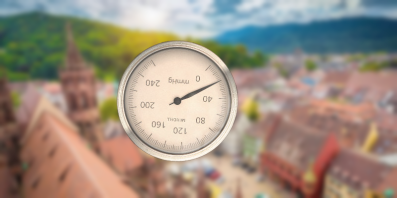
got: 20 mmHg
